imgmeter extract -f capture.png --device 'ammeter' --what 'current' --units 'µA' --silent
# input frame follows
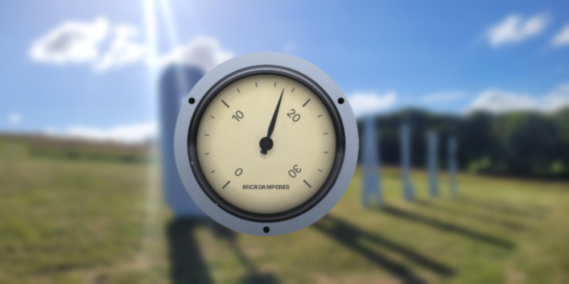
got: 17 µA
